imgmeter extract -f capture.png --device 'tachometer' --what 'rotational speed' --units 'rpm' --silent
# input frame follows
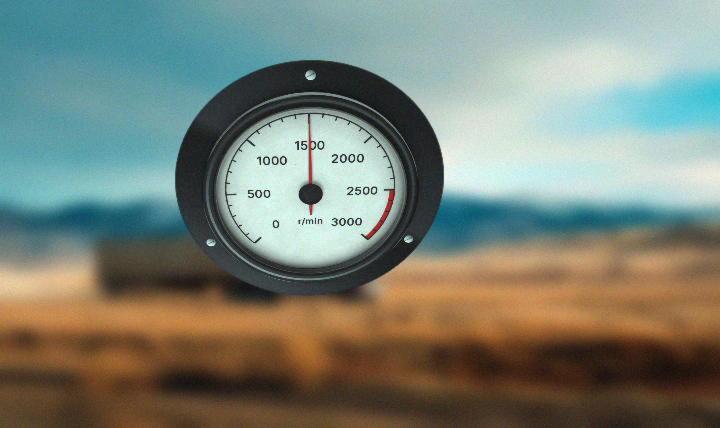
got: 1500 rpm
